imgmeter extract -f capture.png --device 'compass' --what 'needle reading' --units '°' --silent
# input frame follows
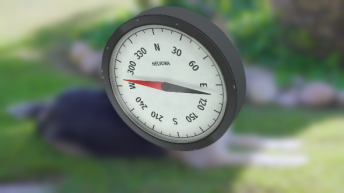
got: 280 °
